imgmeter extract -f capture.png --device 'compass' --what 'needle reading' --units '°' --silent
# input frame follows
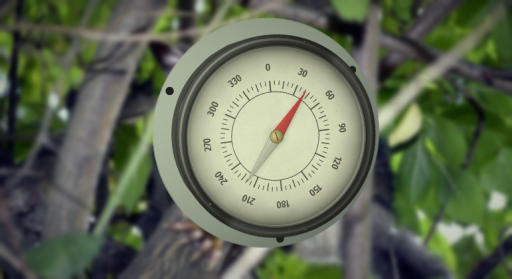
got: 40 °
